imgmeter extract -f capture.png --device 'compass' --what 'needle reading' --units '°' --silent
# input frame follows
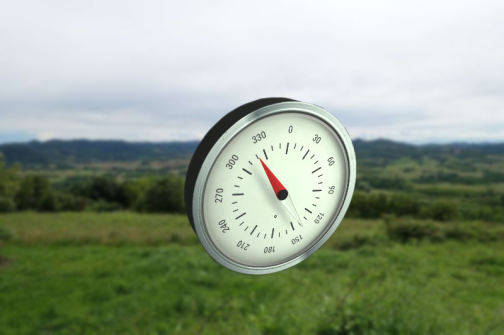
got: 320 °
